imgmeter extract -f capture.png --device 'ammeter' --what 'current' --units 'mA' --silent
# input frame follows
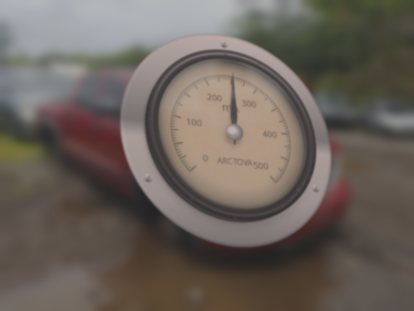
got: 250 mA
